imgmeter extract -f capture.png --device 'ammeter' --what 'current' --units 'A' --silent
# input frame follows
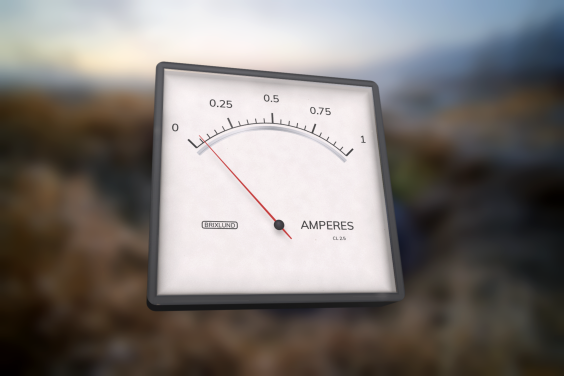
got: 0.05 A
